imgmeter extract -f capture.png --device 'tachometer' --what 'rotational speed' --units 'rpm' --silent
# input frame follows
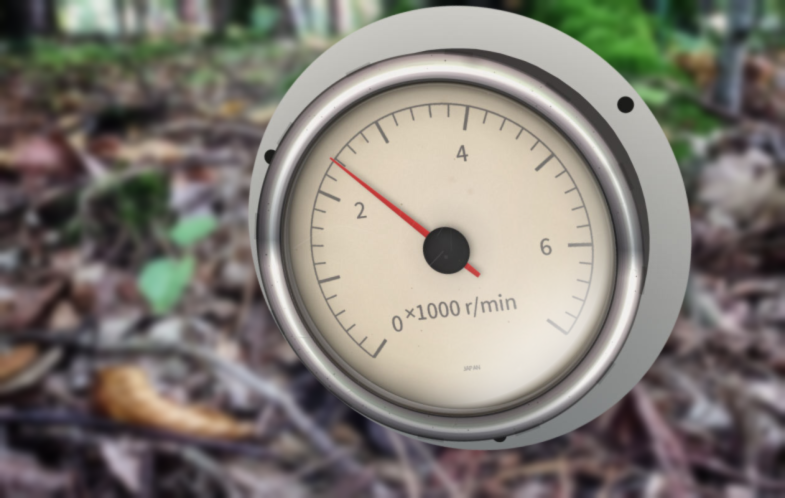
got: 2400 rpm
